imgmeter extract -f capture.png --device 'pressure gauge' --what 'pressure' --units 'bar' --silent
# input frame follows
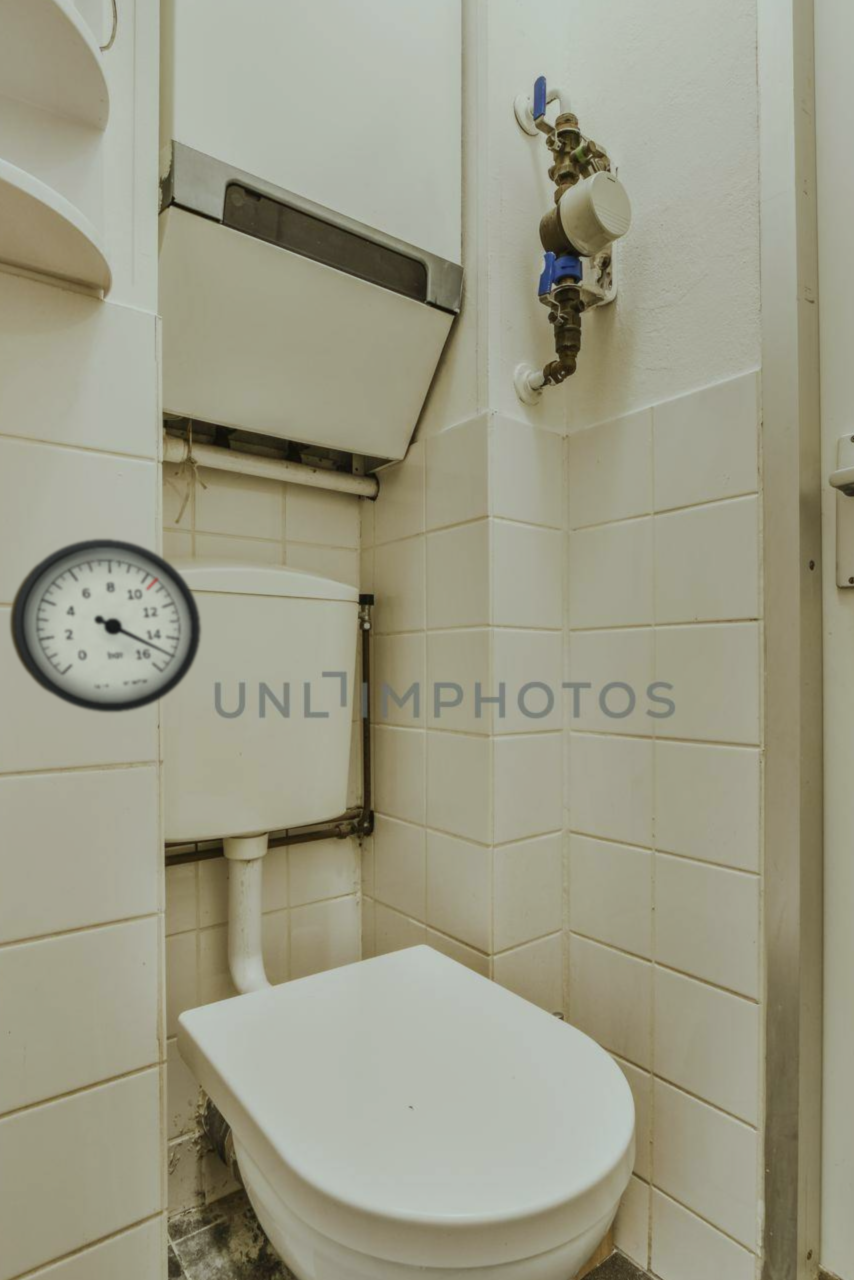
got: 15 bar
